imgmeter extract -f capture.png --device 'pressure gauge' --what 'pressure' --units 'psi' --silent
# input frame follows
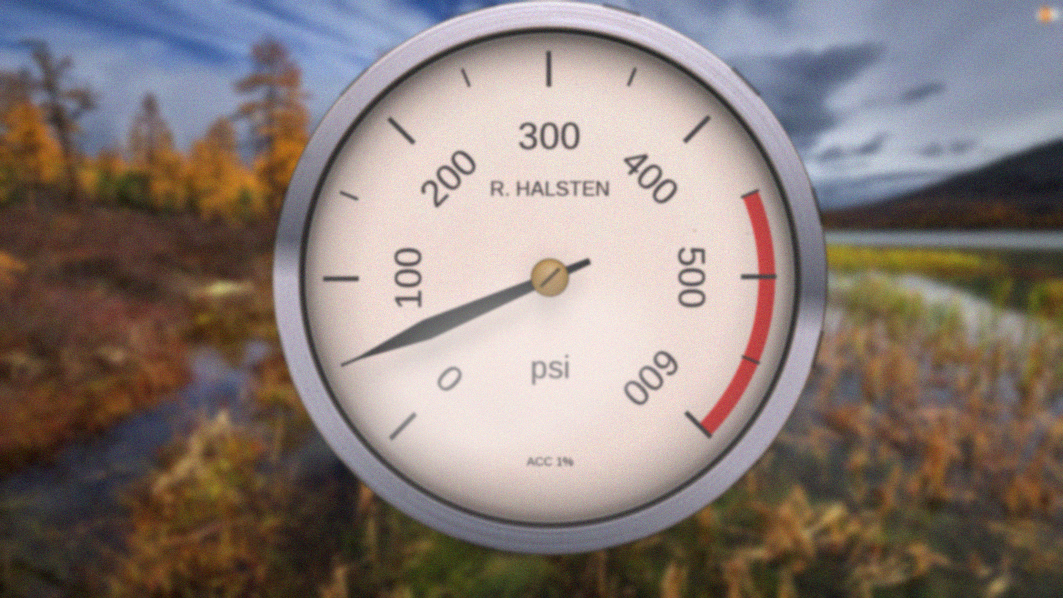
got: 50 psi
